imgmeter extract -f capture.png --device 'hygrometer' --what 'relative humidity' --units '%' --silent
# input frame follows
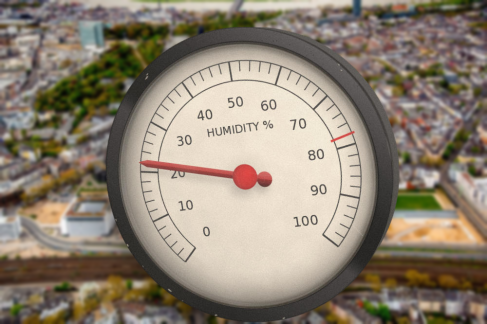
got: 22 %
